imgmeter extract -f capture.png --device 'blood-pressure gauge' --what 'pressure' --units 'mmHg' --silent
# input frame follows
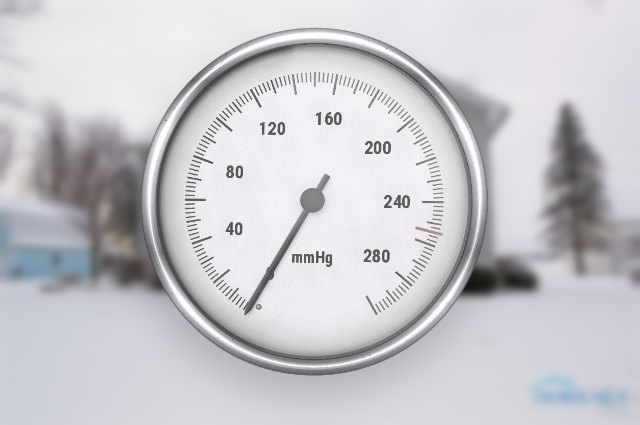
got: 0 mmHg
